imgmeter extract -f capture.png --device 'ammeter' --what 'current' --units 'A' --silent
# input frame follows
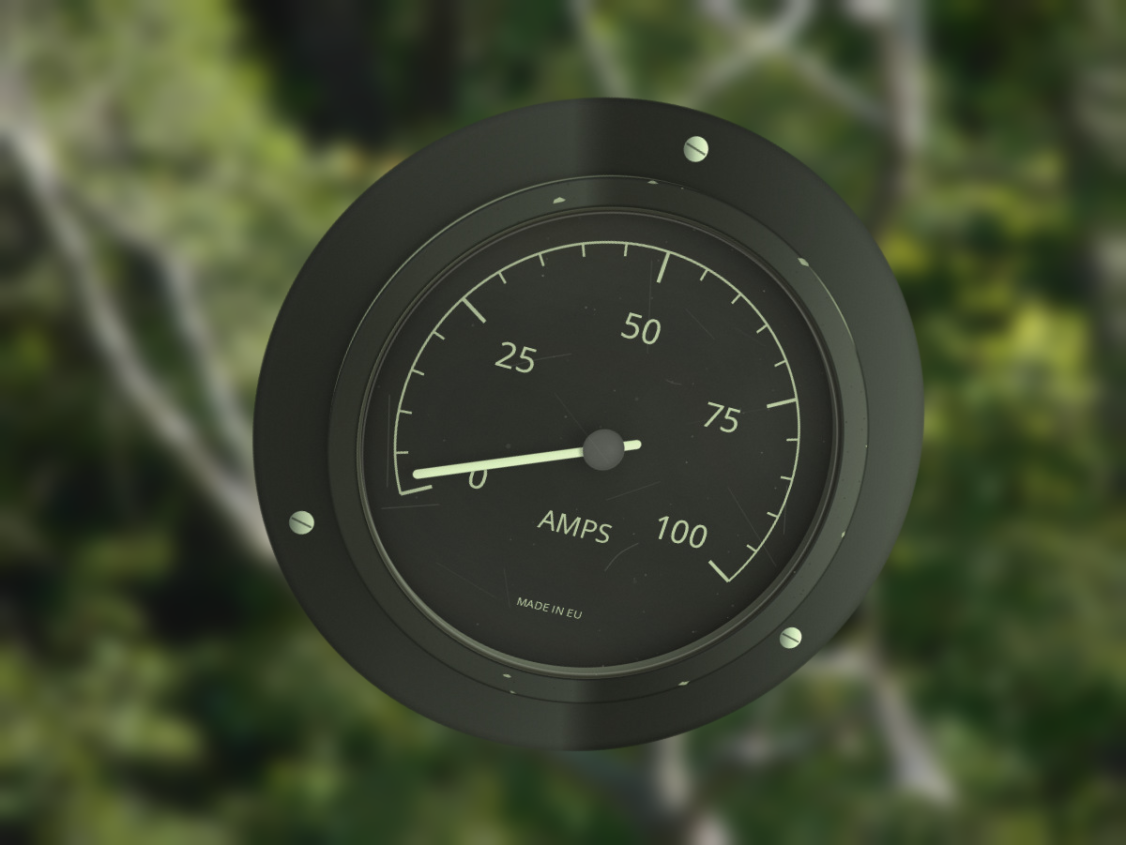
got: 2.5 A
